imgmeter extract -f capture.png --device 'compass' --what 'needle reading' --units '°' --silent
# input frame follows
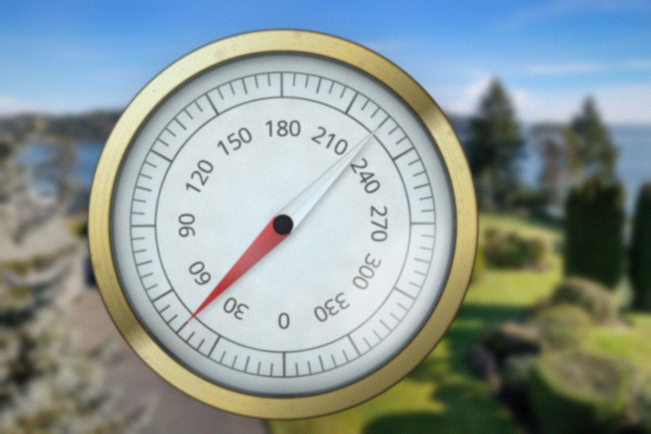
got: 45 °
